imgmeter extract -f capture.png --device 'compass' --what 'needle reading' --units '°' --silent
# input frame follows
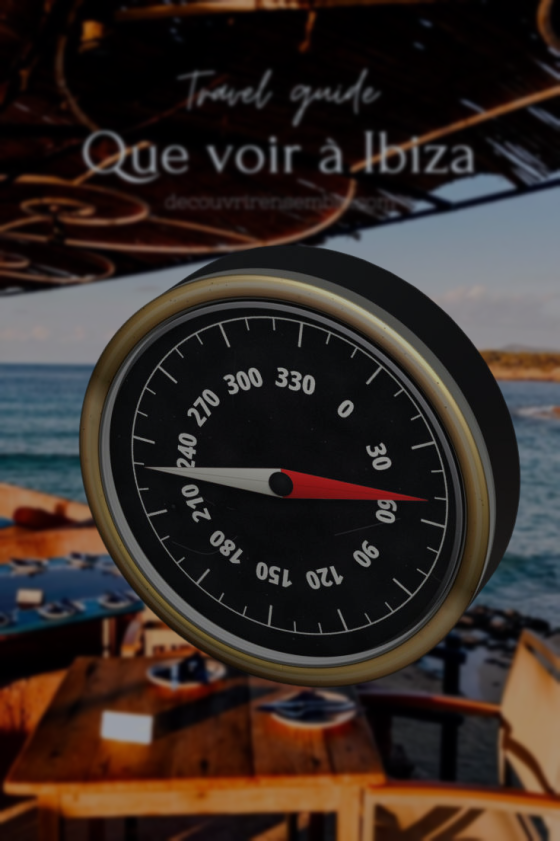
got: 50 °
